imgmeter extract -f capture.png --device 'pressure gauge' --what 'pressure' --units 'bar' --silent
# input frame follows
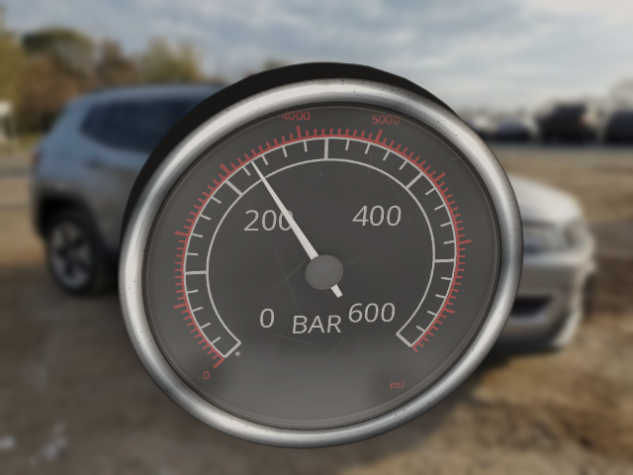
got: 230 bar
